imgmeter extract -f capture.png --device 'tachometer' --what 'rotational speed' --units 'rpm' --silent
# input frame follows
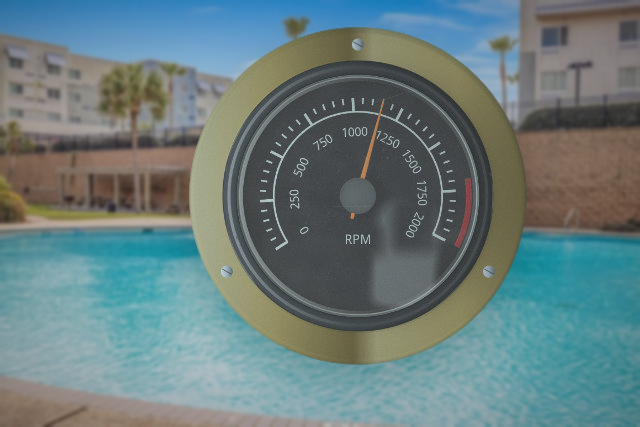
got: 1150 rpm
